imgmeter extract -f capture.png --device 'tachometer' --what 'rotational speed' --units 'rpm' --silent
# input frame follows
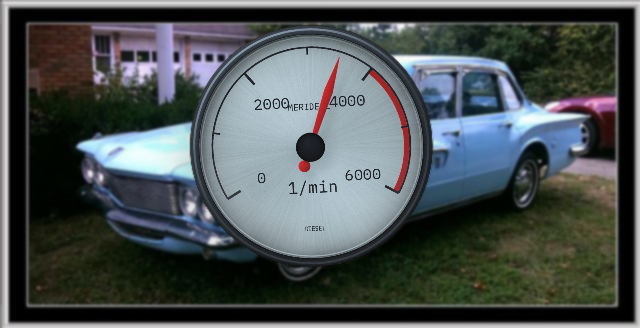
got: 3500 rpm
